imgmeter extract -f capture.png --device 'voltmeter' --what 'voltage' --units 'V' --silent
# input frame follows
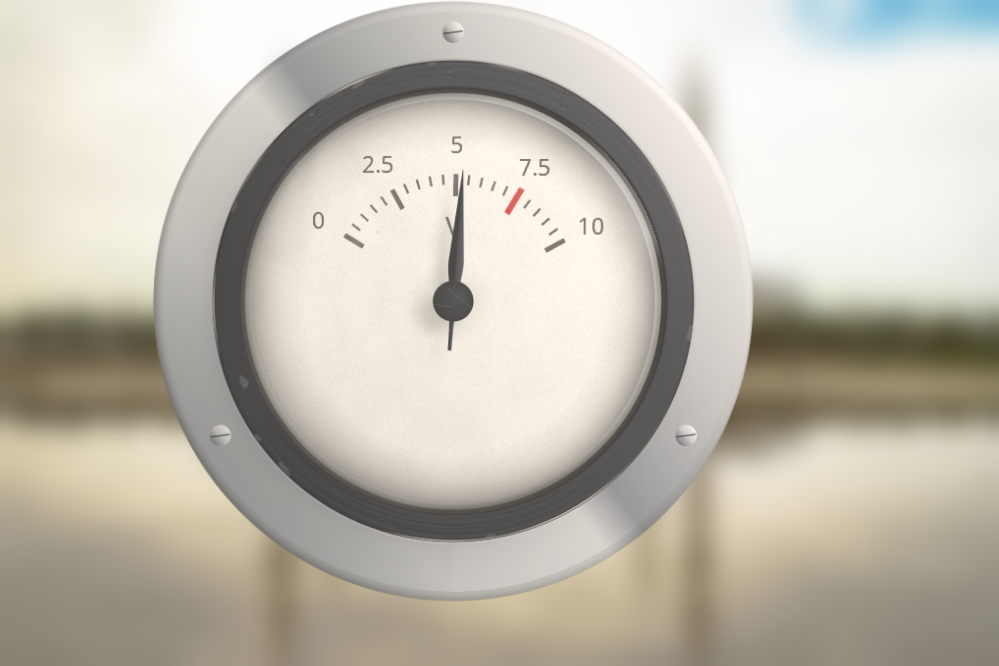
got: 5.25 V
